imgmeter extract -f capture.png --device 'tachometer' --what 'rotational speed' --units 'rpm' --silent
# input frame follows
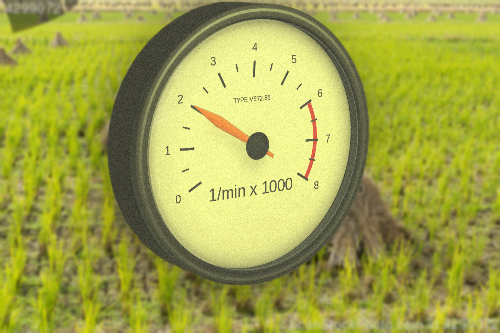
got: 2000 rpm
